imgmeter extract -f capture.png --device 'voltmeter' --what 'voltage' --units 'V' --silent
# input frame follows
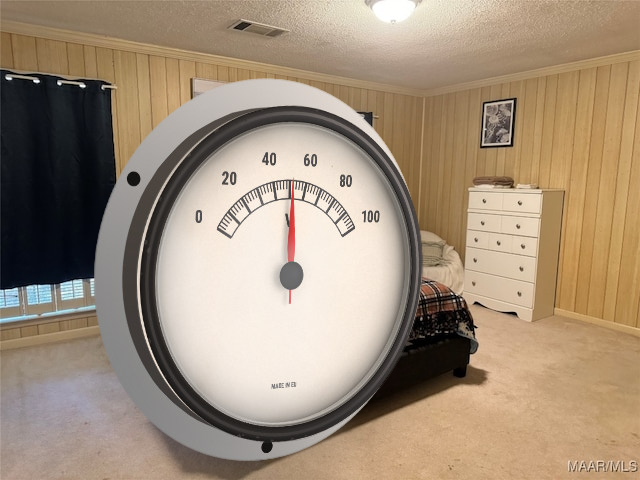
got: 50 V
